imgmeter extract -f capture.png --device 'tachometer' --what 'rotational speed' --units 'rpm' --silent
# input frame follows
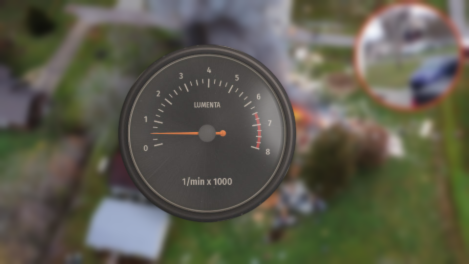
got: 500 rpm
